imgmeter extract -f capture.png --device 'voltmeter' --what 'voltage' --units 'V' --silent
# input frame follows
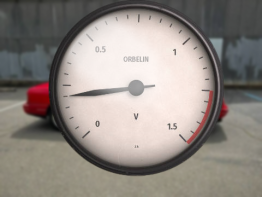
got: 0.2 V
